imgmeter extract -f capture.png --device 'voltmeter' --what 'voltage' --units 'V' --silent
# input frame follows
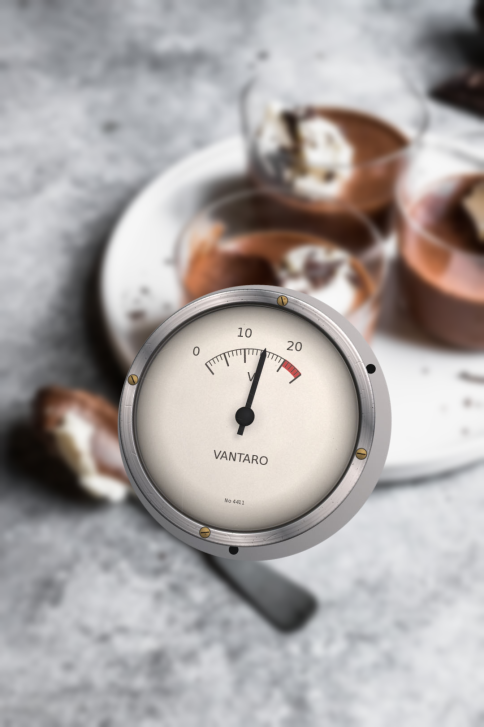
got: 15 V
